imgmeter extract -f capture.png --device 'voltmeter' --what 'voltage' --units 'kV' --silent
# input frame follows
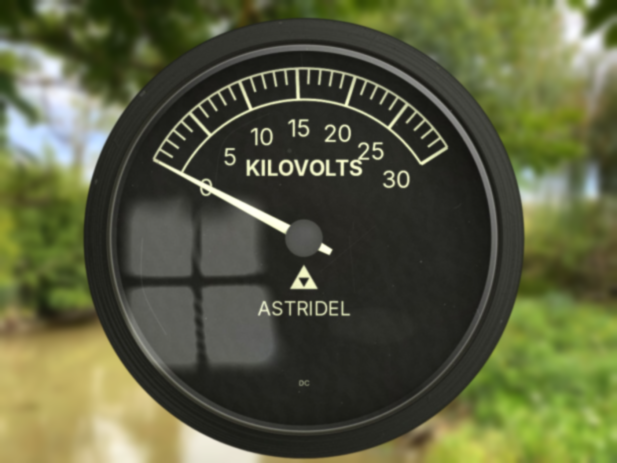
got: 0 kV
